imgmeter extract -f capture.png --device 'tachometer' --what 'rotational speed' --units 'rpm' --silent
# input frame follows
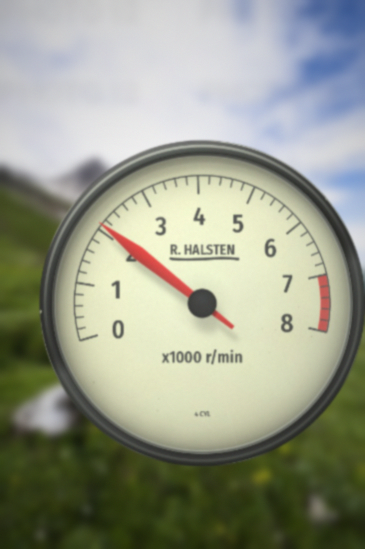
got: 2100 rpm
